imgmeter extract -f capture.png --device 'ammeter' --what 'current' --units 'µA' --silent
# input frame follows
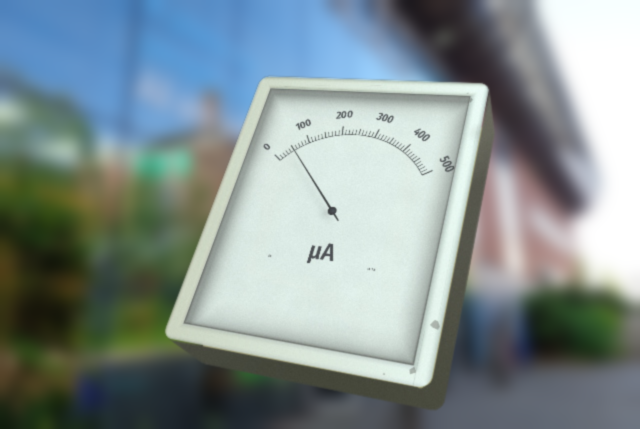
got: 50 µA
